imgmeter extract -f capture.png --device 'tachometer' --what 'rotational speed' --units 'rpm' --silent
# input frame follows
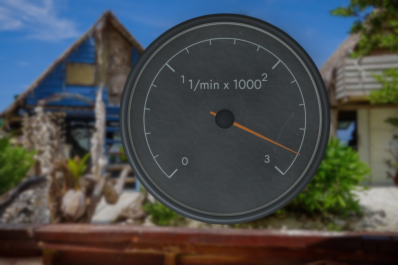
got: 2800 rpm
